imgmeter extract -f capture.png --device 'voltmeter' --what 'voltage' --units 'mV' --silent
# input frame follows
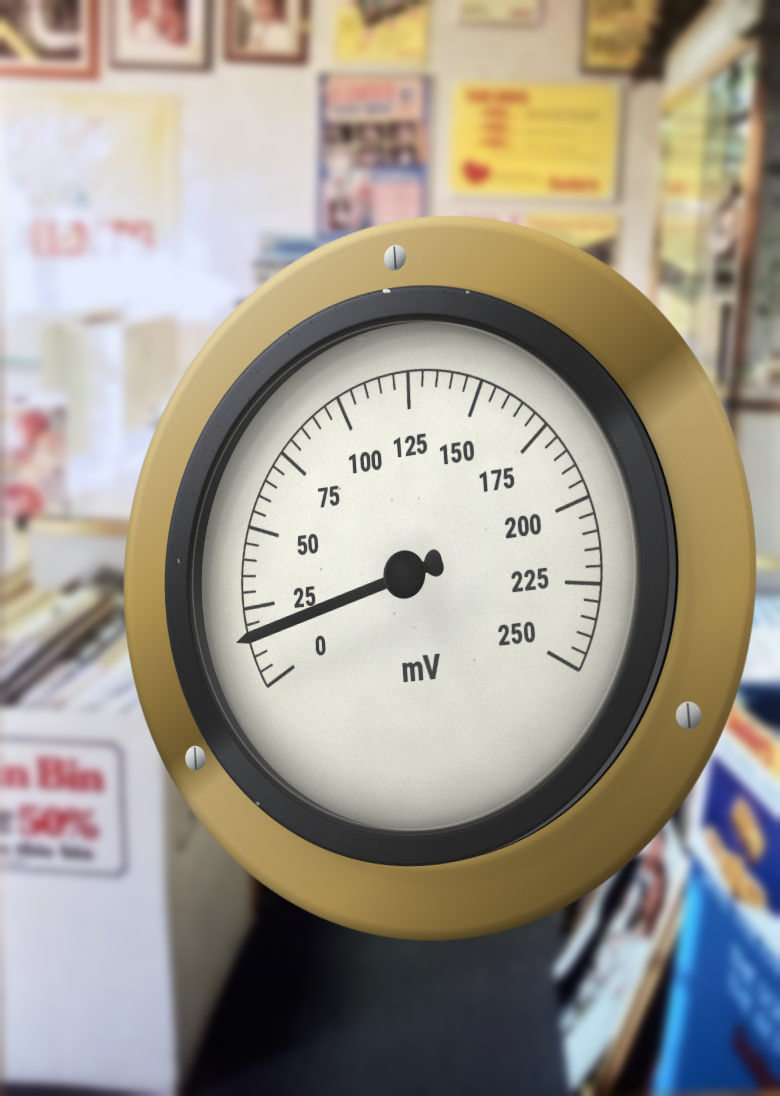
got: 15 mV
